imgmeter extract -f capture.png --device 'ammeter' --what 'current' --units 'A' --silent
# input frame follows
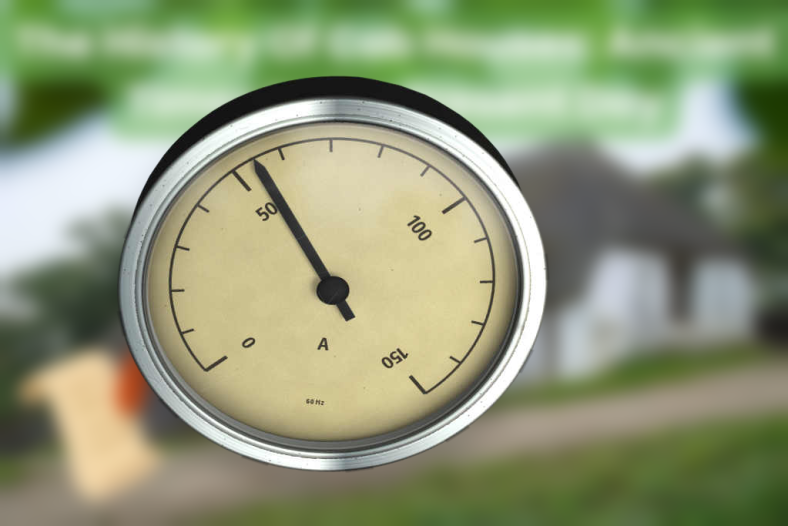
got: 55 A
